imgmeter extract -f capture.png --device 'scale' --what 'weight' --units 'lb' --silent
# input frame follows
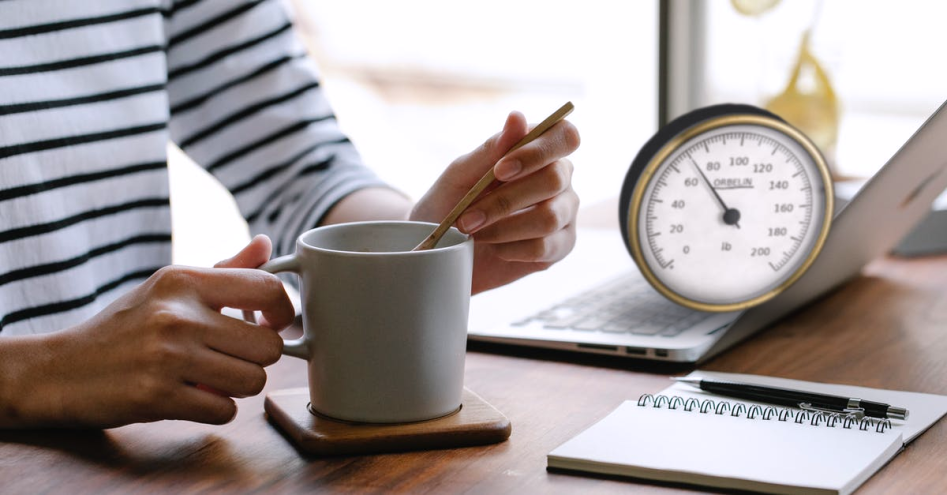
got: 70 lb
